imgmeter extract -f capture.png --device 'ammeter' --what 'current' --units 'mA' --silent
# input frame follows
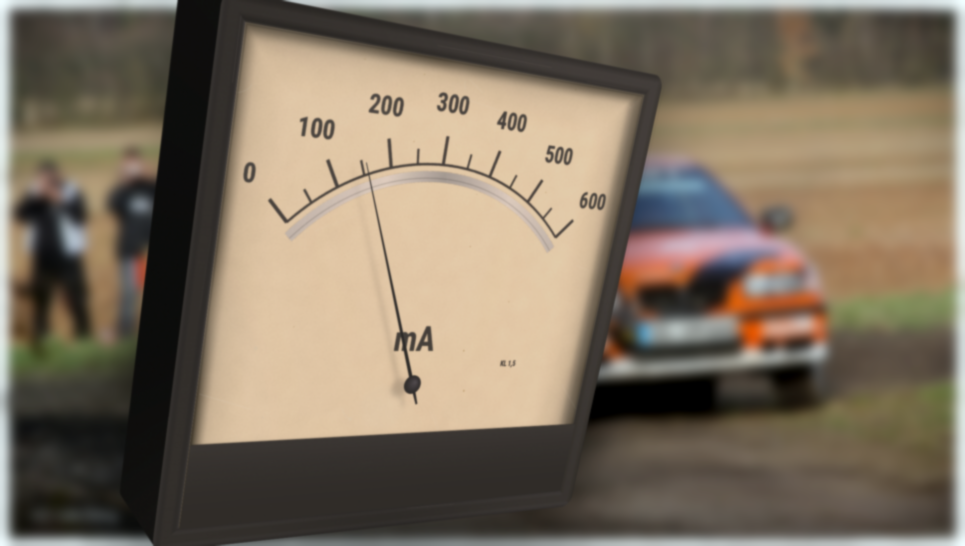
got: 150 mA
